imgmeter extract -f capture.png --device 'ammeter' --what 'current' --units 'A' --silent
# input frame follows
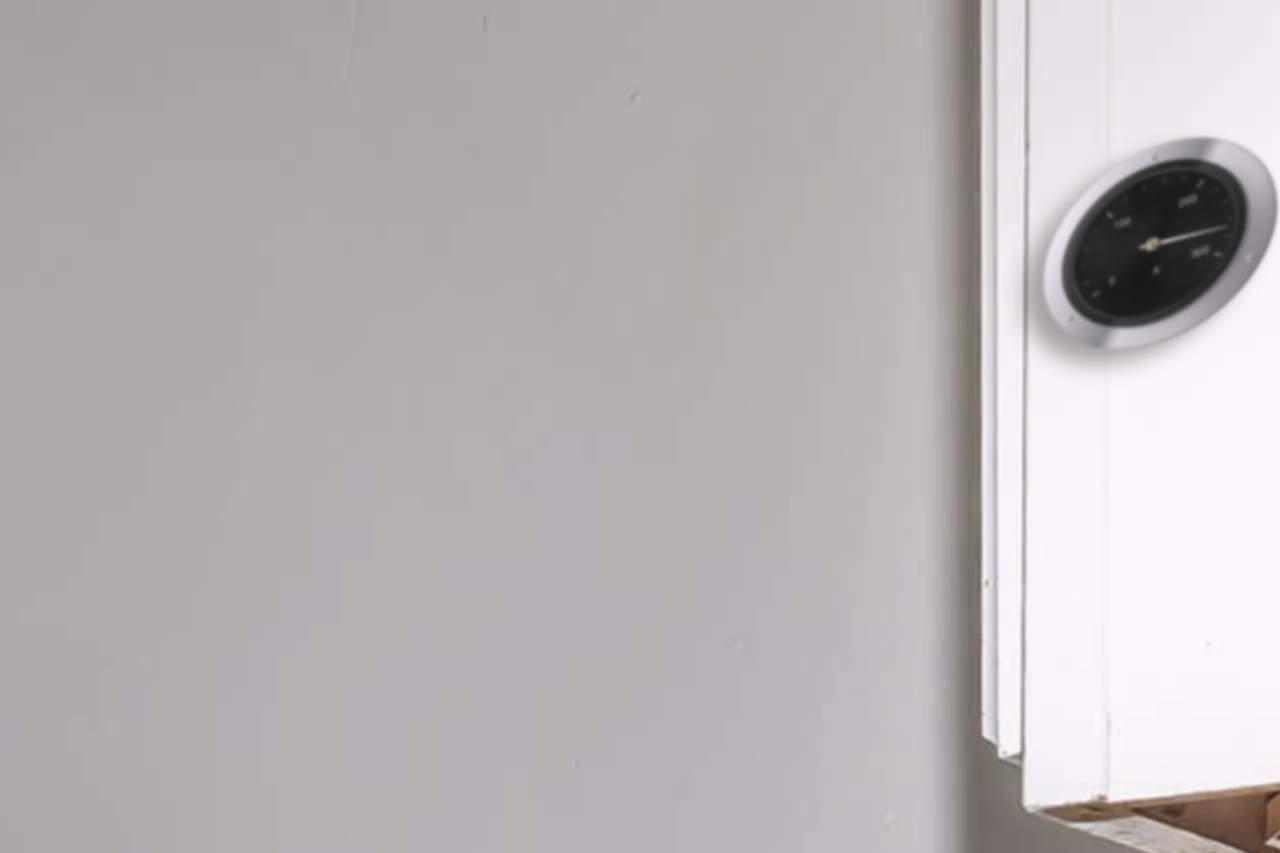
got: 270 A
